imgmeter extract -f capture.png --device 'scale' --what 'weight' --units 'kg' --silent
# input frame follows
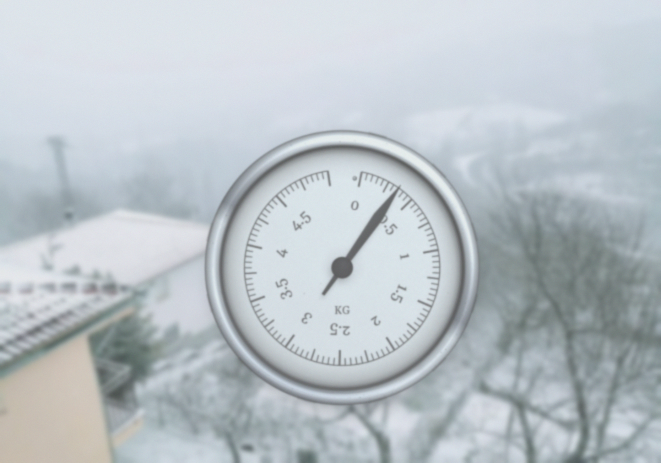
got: 0.35 kg
